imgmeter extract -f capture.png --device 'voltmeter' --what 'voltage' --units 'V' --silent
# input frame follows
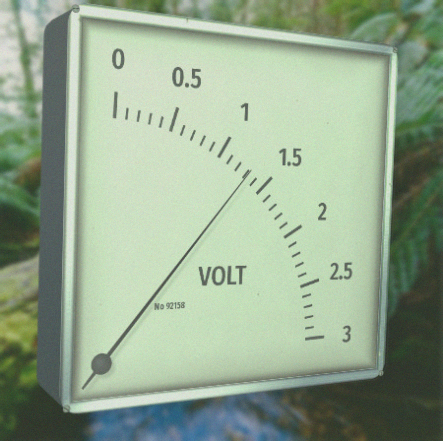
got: 1.3 V
